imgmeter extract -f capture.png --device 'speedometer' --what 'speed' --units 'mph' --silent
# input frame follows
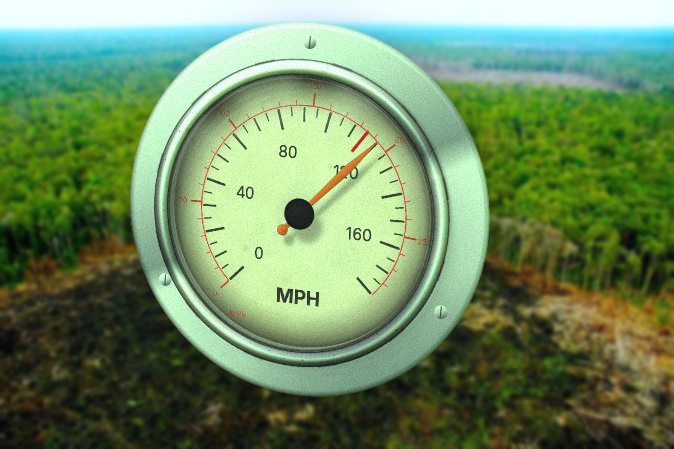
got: 120 mph
